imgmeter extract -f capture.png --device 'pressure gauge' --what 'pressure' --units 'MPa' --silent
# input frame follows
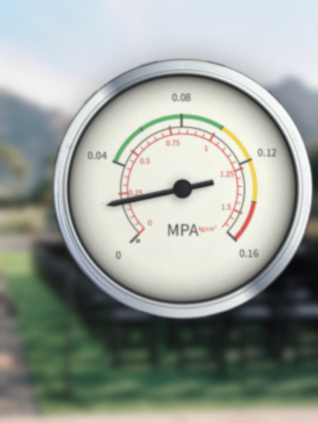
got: 0.02 MPa
